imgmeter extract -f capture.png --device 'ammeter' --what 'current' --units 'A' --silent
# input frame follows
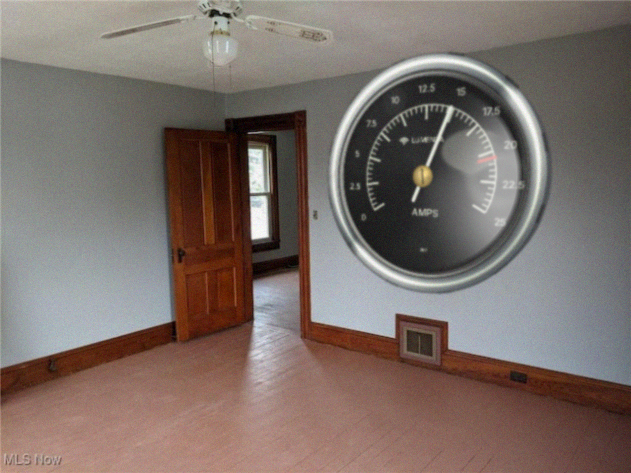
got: 15 A
